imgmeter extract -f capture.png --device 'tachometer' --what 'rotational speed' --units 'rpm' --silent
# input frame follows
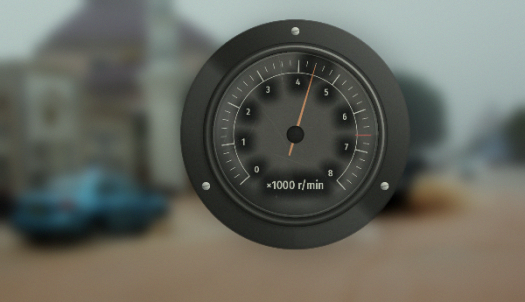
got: 4400 rpm
